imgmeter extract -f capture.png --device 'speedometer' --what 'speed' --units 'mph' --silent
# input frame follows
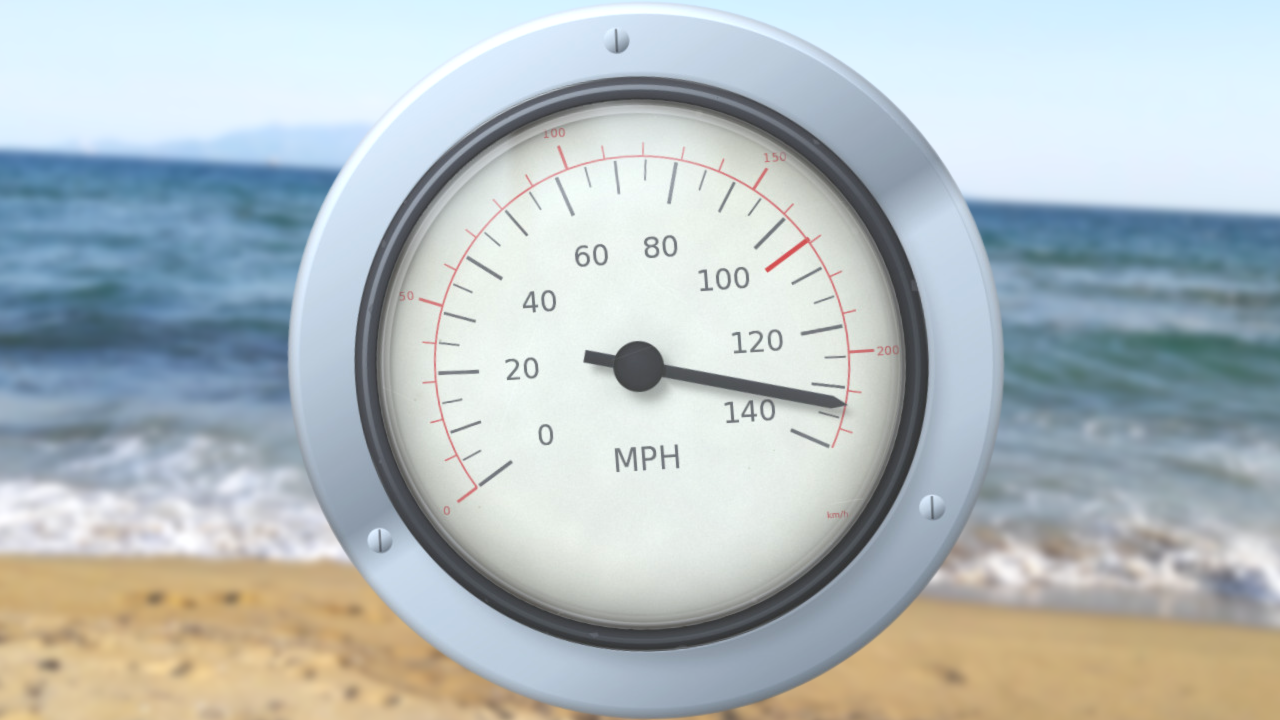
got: 132.5 mph
